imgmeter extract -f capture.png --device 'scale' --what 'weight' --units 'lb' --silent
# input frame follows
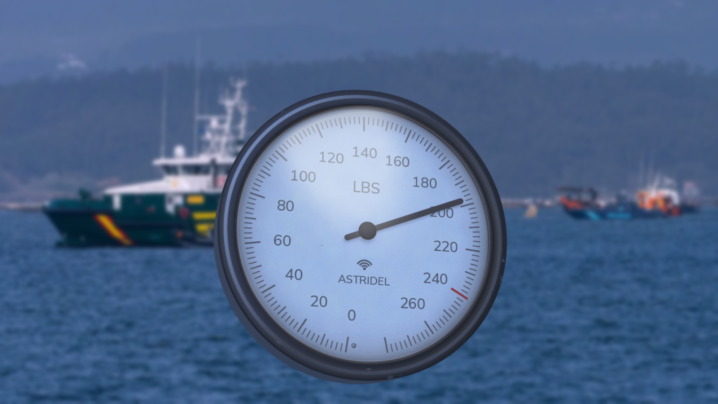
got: 198 lb
